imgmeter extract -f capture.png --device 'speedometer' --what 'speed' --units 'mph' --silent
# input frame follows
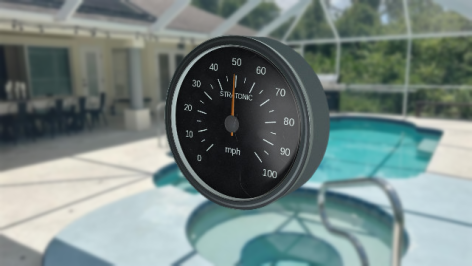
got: 50 mph
